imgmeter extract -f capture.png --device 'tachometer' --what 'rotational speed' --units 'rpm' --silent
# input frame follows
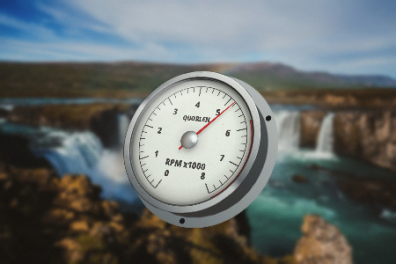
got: 5200 rpm
